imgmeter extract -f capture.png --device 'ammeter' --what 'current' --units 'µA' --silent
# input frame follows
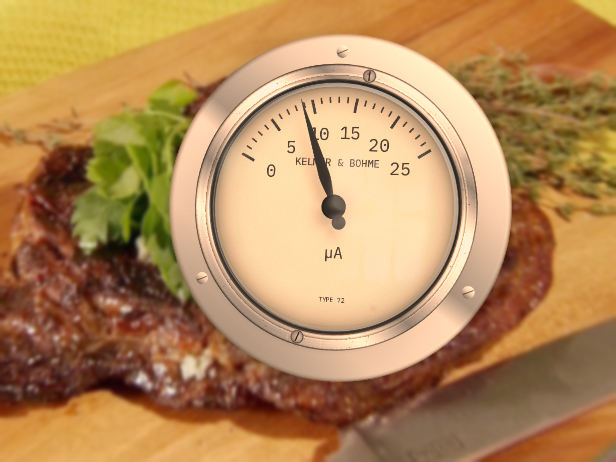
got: 9 µA
